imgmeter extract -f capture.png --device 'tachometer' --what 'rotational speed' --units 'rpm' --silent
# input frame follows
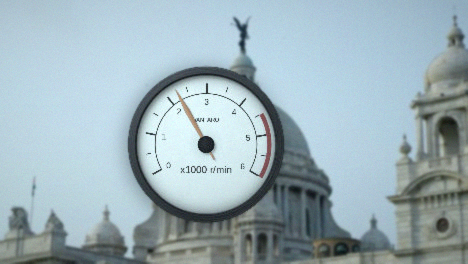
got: 2250 rpm
